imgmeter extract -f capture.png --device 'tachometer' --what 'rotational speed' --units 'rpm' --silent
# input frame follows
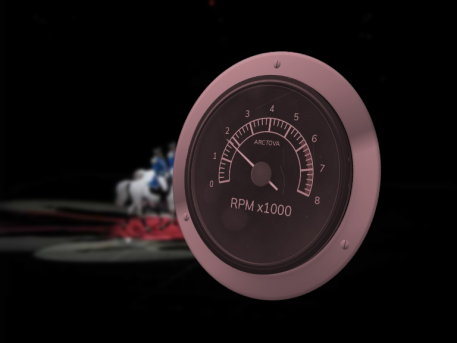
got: 1800 rpm
